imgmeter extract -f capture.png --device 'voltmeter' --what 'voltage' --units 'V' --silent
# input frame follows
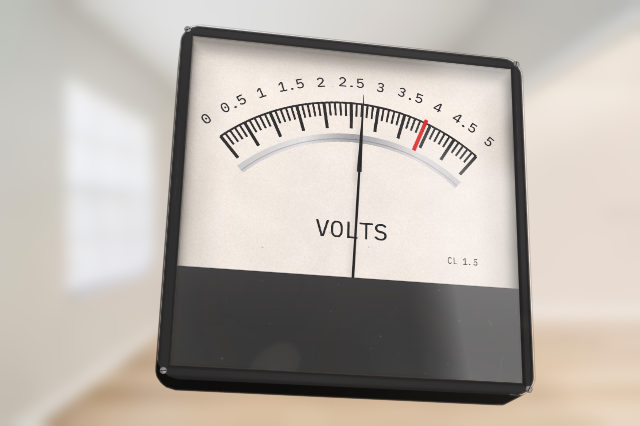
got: 2.7 V
